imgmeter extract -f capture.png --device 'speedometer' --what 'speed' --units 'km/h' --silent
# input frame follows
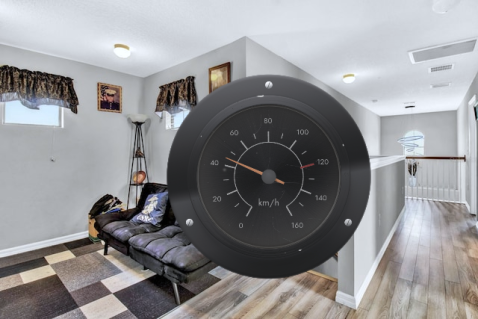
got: 45 km/h
